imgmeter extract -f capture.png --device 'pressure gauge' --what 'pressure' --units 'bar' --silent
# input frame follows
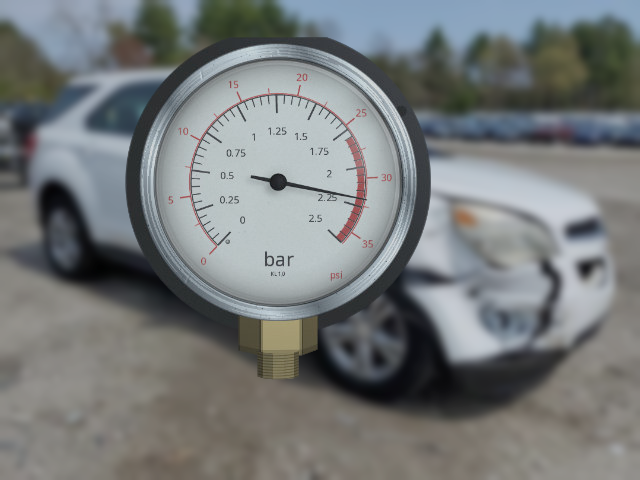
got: 2.2 bar
